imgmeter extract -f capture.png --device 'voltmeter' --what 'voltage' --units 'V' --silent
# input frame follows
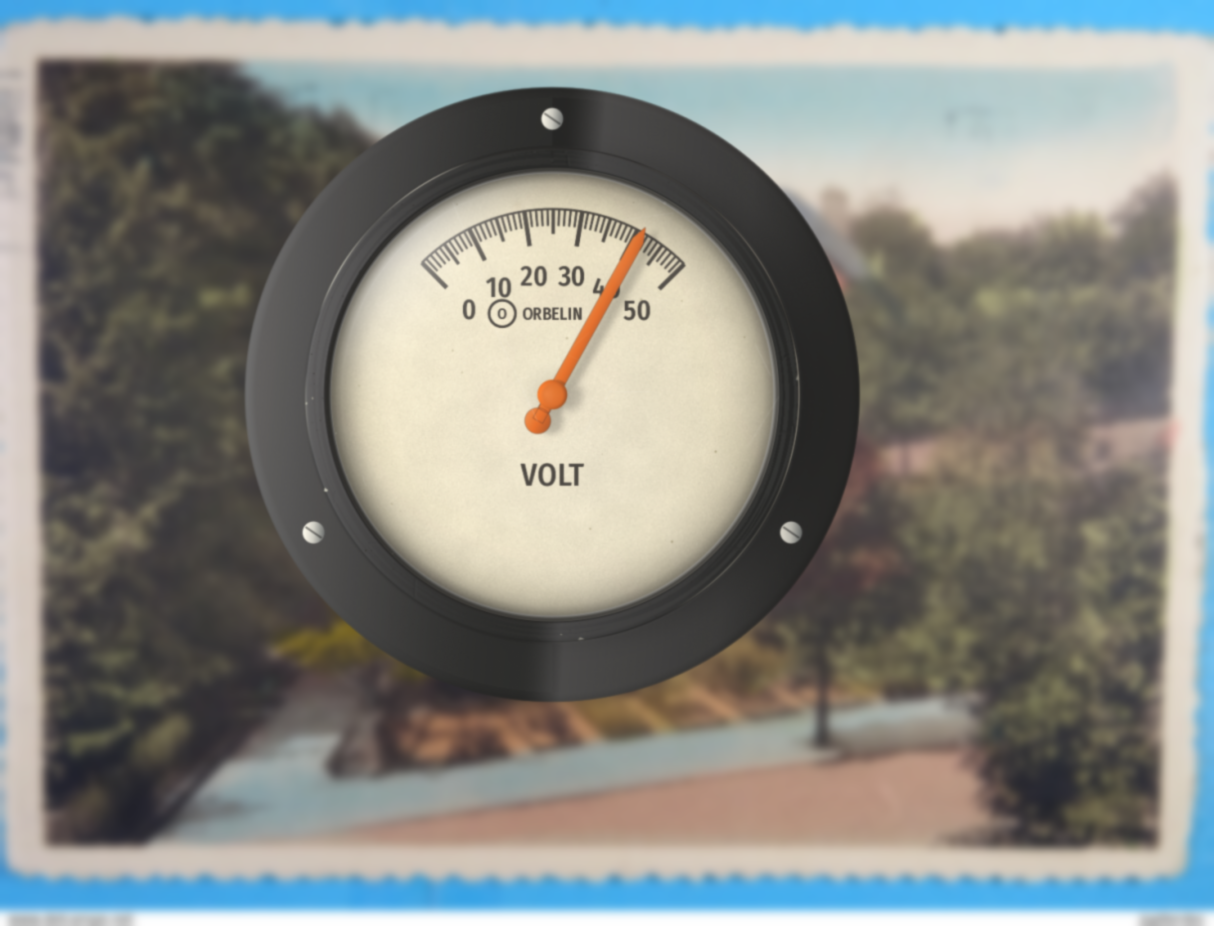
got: 41 V
